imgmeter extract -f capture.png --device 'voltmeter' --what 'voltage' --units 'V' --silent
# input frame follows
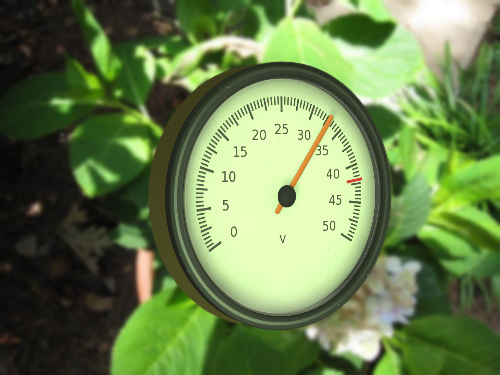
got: 32.5 V
